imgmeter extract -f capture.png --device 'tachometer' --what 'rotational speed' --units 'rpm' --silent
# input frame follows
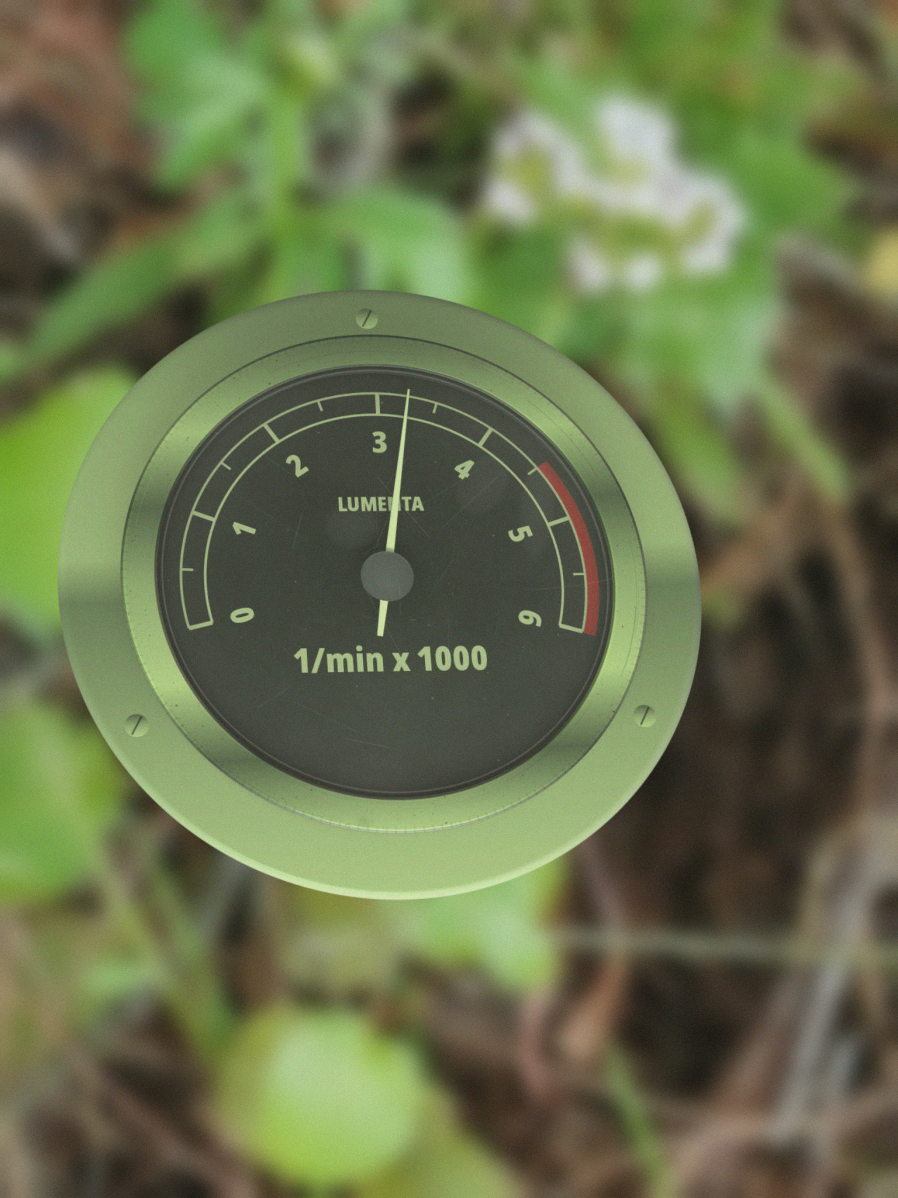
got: 3250 rpm
